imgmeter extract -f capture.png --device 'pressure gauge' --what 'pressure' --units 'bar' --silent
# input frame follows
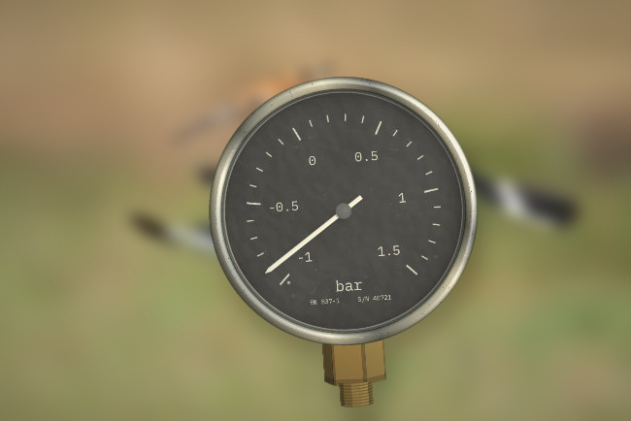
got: -0.9 bar
